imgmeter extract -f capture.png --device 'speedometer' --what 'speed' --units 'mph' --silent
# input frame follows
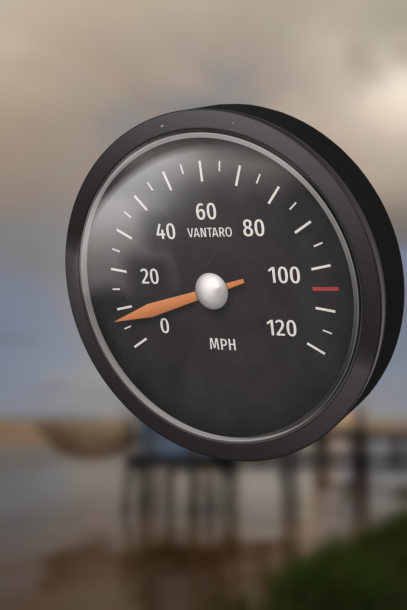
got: 7.5 mph
